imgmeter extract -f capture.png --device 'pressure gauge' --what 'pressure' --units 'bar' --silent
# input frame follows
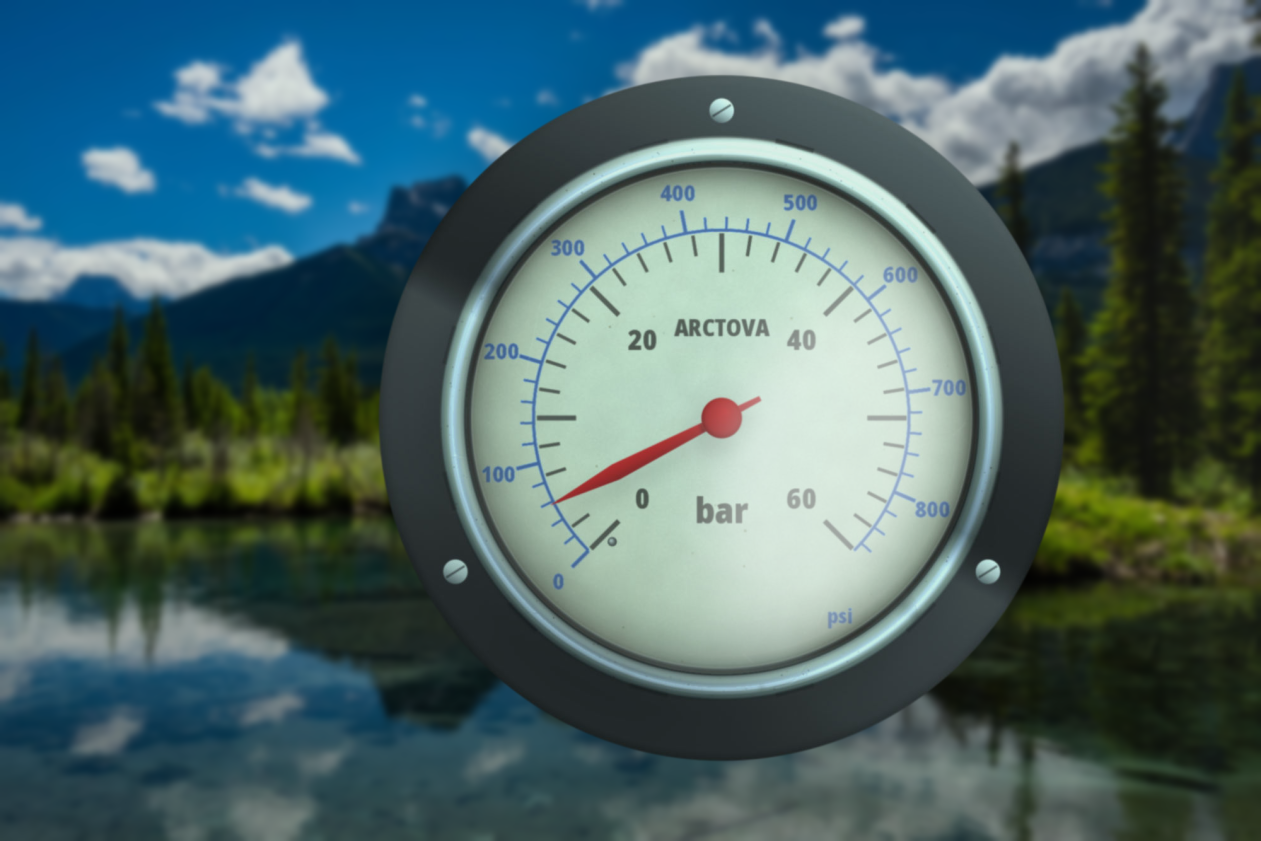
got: 4 bar
